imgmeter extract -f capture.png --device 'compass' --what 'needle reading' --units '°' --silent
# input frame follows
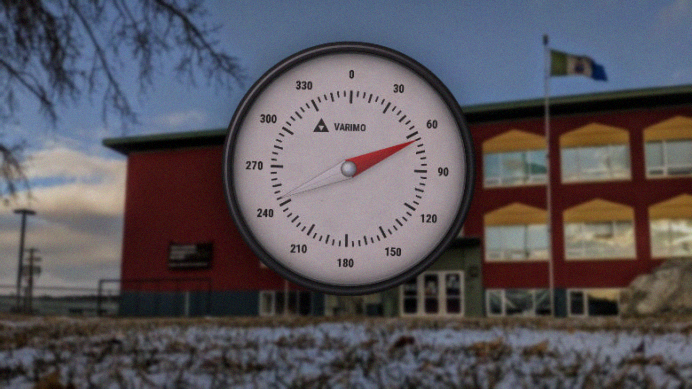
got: 65 °
